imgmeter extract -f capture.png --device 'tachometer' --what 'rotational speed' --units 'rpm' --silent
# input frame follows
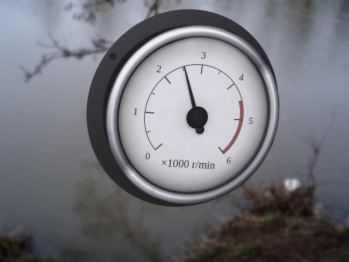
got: 2500 rpm
